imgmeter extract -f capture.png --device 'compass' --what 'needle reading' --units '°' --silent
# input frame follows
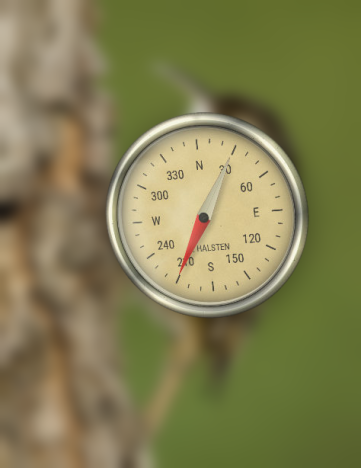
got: 210 °
